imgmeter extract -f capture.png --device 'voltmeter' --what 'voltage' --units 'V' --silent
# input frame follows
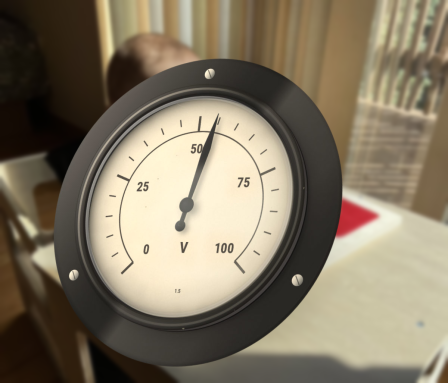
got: 55 V
